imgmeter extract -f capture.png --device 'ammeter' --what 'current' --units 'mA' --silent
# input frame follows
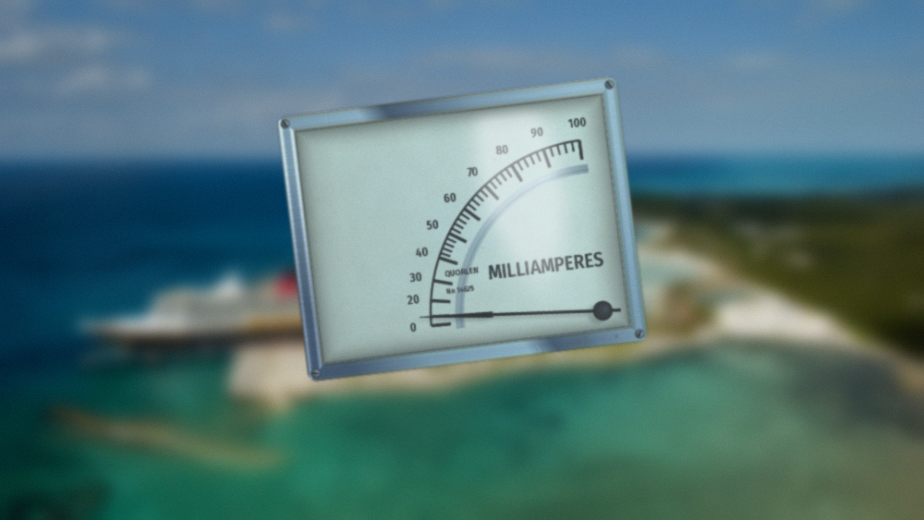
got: 10 mA
